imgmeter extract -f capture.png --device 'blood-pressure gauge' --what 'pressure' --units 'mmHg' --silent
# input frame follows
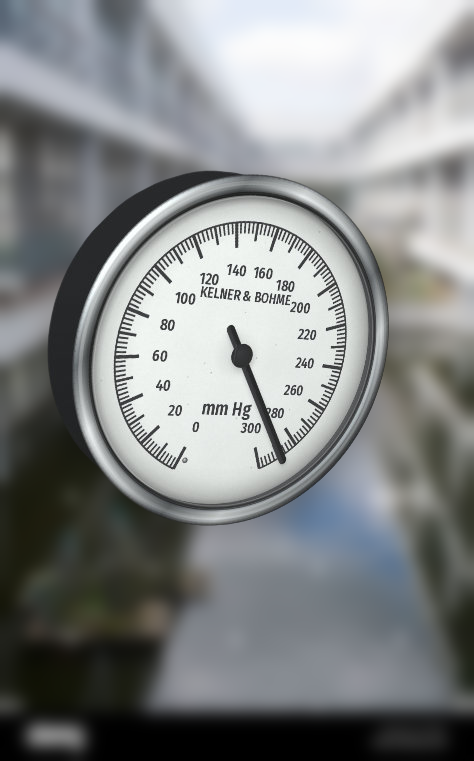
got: 290 mmHg
